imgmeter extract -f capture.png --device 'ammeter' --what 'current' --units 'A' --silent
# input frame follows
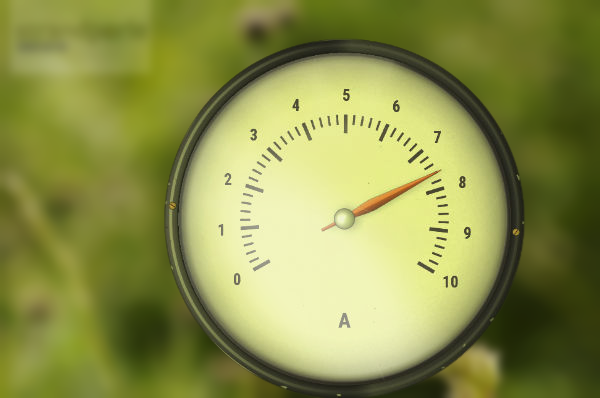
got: 7.6 A
